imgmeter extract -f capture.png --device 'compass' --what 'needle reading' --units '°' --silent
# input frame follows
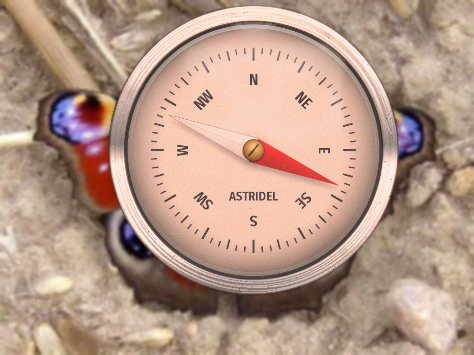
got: 112.5 °
